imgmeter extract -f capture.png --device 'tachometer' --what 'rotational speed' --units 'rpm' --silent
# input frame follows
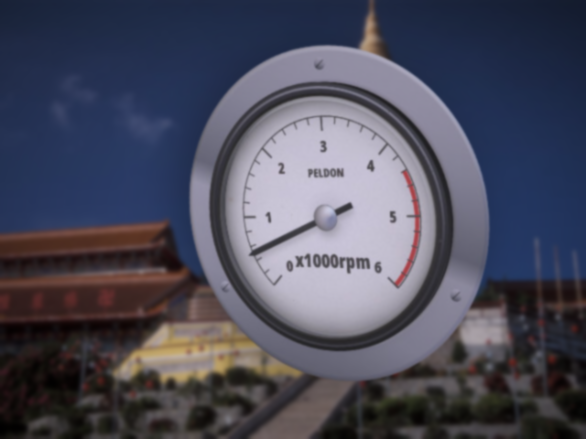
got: 500 rpm
